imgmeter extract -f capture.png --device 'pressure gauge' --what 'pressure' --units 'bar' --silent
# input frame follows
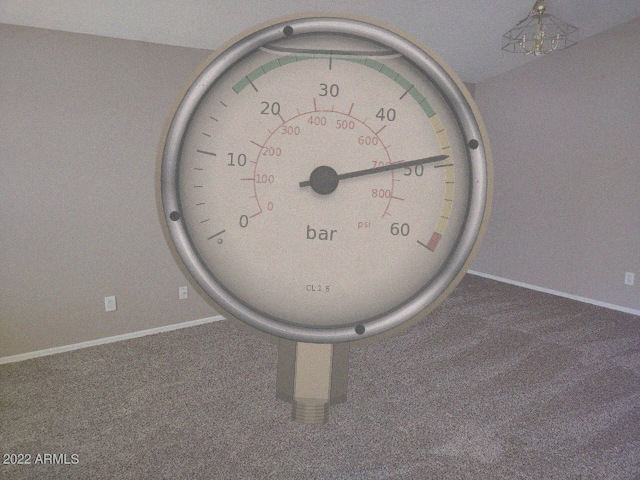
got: 49 bar
